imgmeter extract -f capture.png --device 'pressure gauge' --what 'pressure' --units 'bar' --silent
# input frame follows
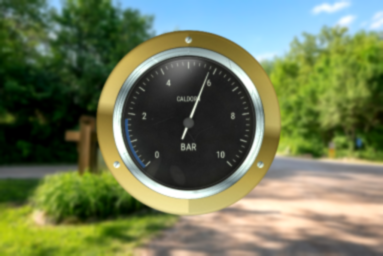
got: 5.8 bar
